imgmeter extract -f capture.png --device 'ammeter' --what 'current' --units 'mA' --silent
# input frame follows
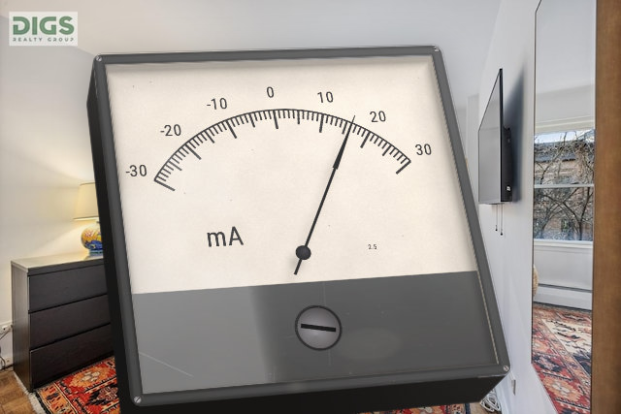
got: 16 mA
